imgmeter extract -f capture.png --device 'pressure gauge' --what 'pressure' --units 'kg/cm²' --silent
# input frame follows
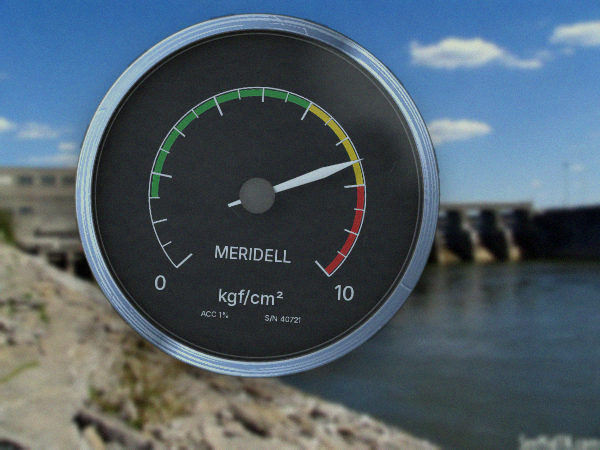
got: 7.5 kg/cm²
